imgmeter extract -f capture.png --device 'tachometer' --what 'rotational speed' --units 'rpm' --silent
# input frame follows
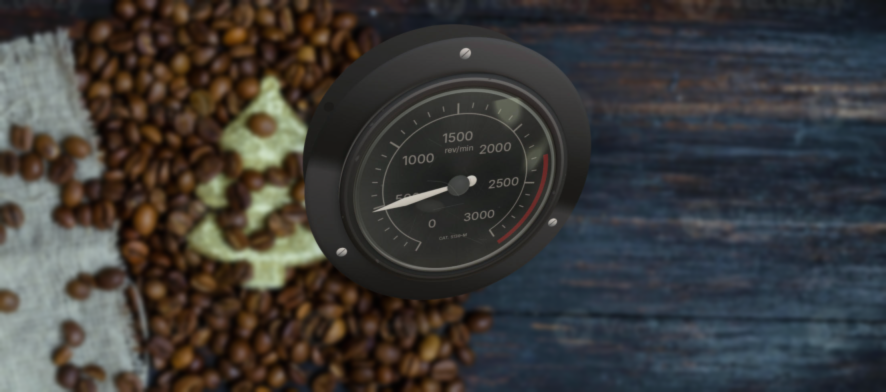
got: 500 rpm
